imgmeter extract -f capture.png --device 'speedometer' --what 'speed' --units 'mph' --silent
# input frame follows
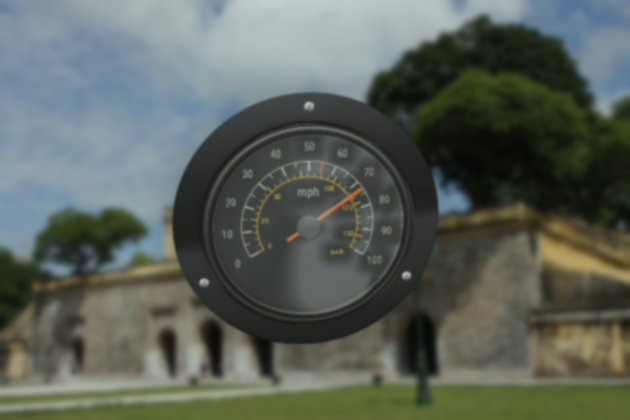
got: 72.5 mph
